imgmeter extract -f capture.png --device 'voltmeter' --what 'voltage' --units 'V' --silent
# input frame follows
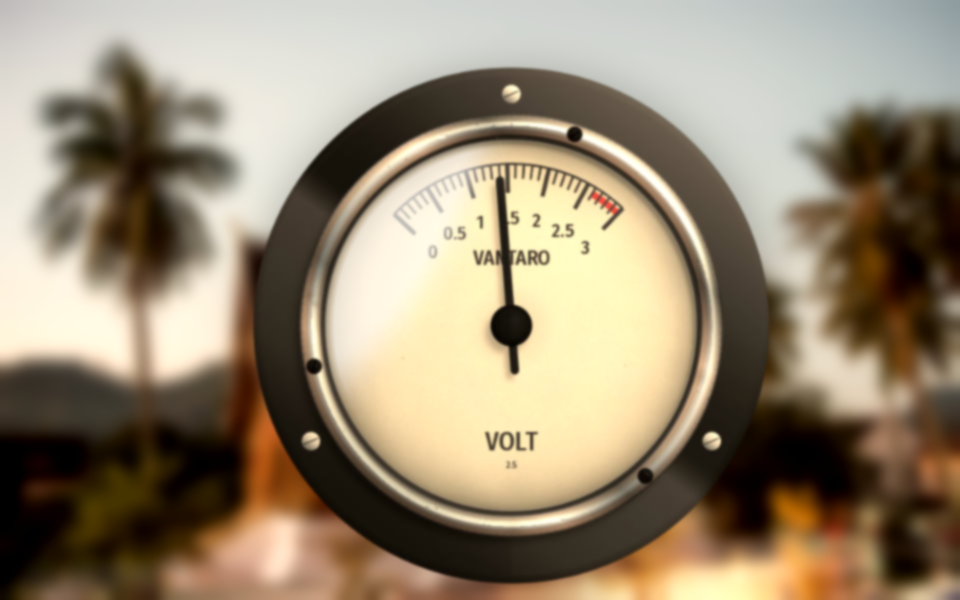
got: 1.4 V
